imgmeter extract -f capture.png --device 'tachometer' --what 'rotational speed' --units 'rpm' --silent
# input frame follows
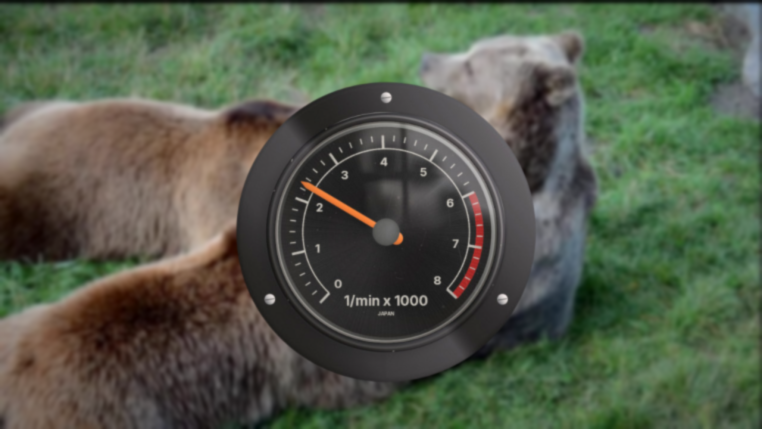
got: 2300 rpm
